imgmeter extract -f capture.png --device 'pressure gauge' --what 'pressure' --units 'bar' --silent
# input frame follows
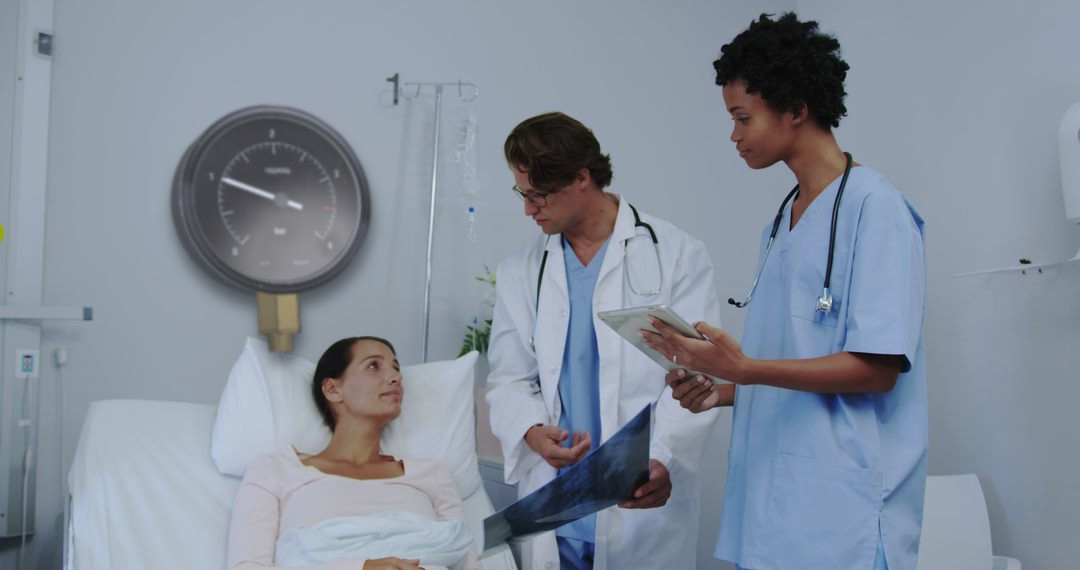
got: 1 bar
